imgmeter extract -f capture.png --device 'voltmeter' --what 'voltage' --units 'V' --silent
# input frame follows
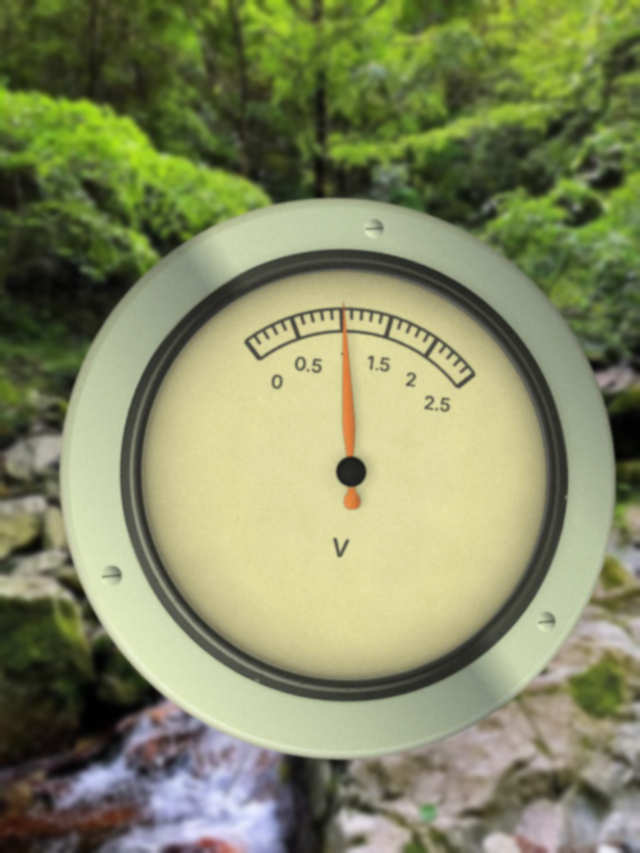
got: 1 V
